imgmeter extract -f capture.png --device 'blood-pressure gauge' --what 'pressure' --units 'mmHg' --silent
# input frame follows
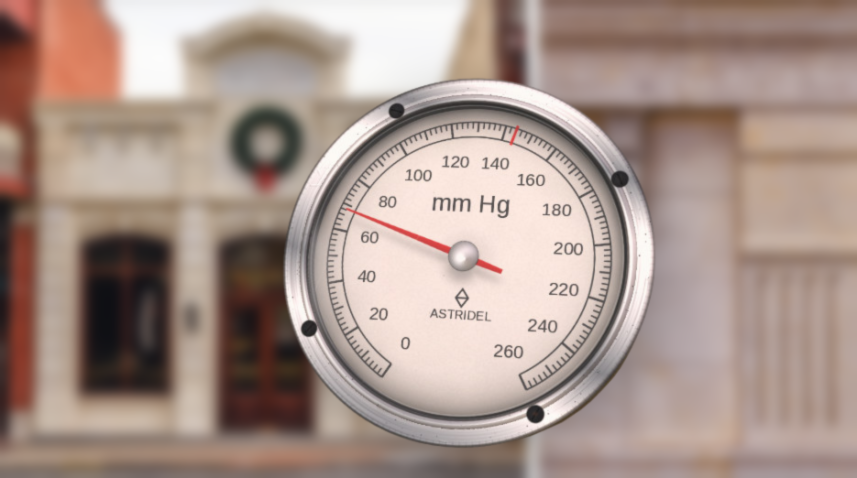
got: 68 mmHg
